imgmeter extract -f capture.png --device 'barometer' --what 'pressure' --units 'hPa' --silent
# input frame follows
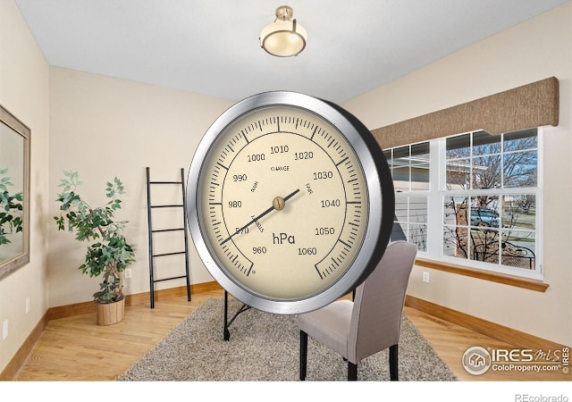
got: 970 hPa
